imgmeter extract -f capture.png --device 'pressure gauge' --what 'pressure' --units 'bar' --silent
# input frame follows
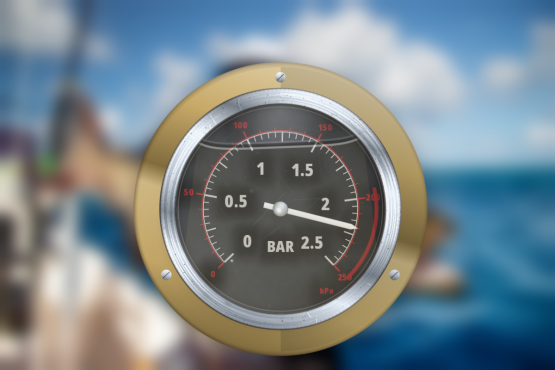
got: 2.2 bar
